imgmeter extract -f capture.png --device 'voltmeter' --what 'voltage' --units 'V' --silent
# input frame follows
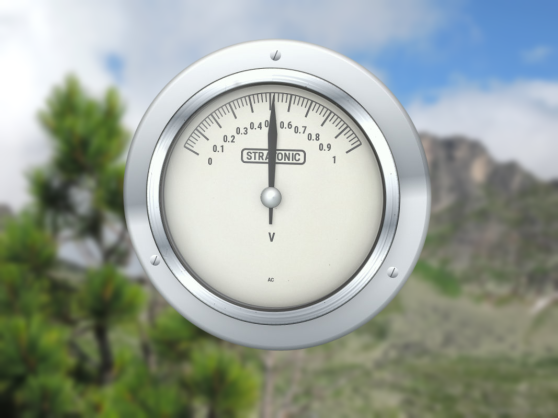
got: 0.52 V
